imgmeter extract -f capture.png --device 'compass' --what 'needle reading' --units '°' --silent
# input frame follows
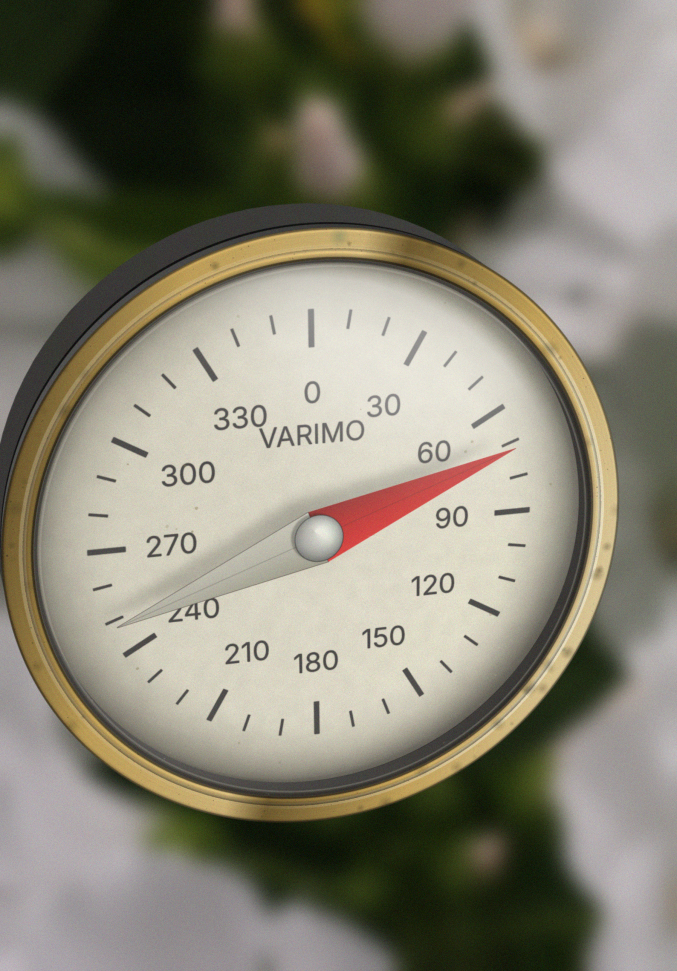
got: 70 °
